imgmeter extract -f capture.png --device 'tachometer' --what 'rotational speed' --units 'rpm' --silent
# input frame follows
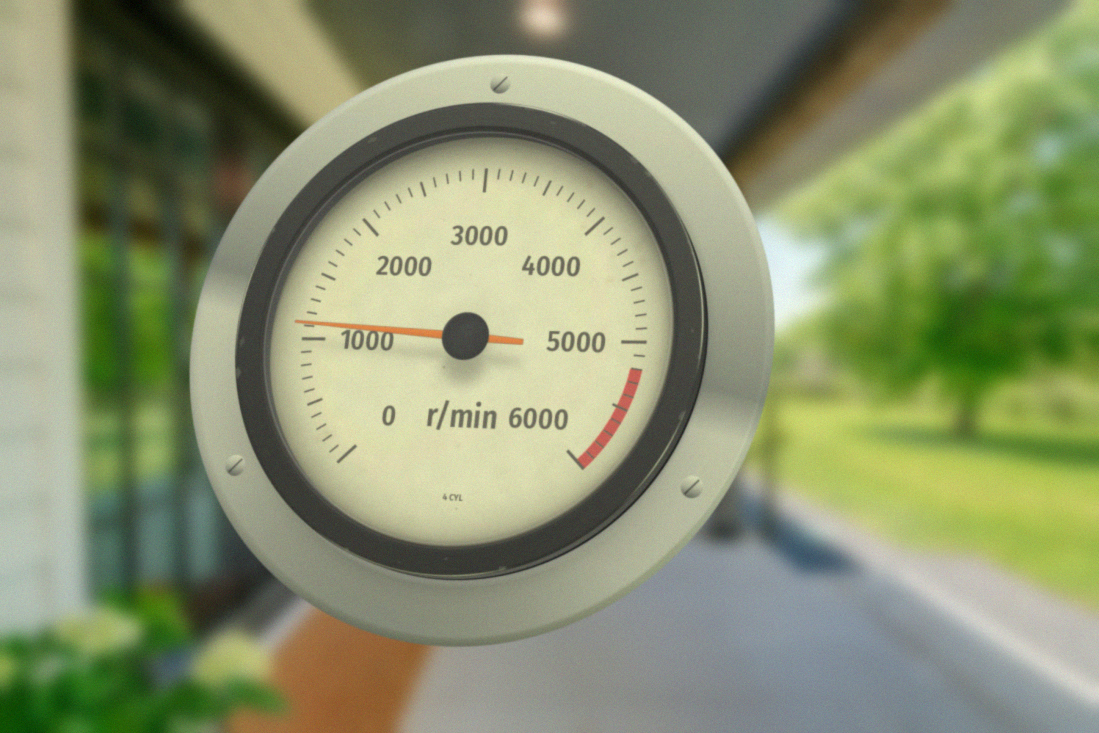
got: 1100 rpm
